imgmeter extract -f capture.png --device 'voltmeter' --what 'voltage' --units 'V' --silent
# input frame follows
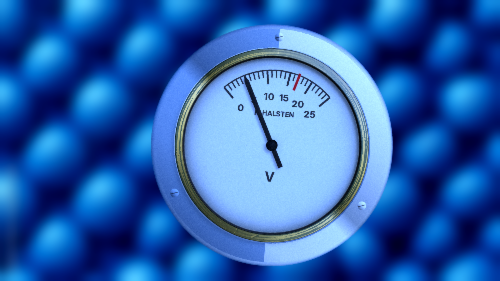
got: 5 V
